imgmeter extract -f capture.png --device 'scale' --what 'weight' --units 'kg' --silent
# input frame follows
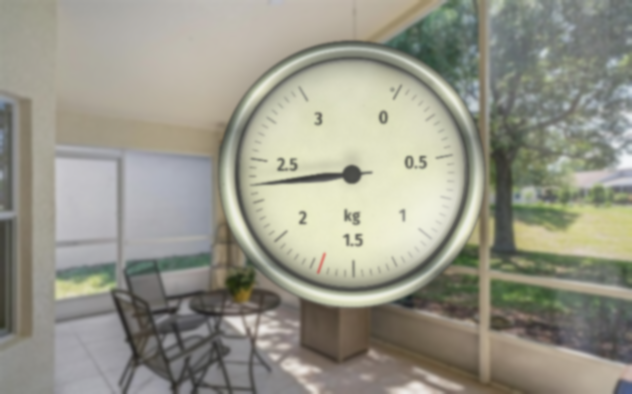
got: 2.35 kg
